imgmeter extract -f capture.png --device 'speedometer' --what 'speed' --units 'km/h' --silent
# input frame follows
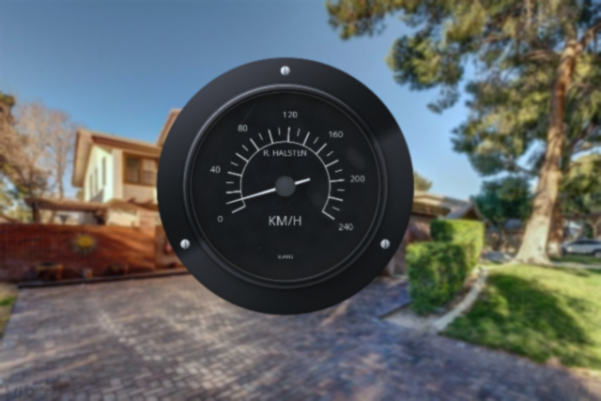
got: 10 km/h
